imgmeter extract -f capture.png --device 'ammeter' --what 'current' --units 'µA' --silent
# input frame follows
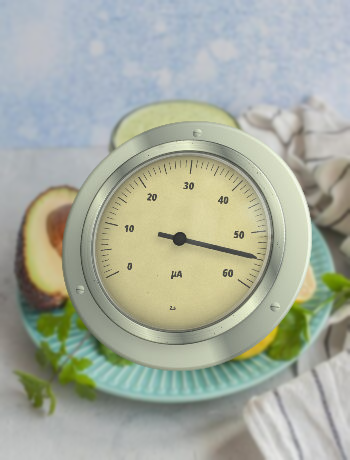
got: 55 µA
